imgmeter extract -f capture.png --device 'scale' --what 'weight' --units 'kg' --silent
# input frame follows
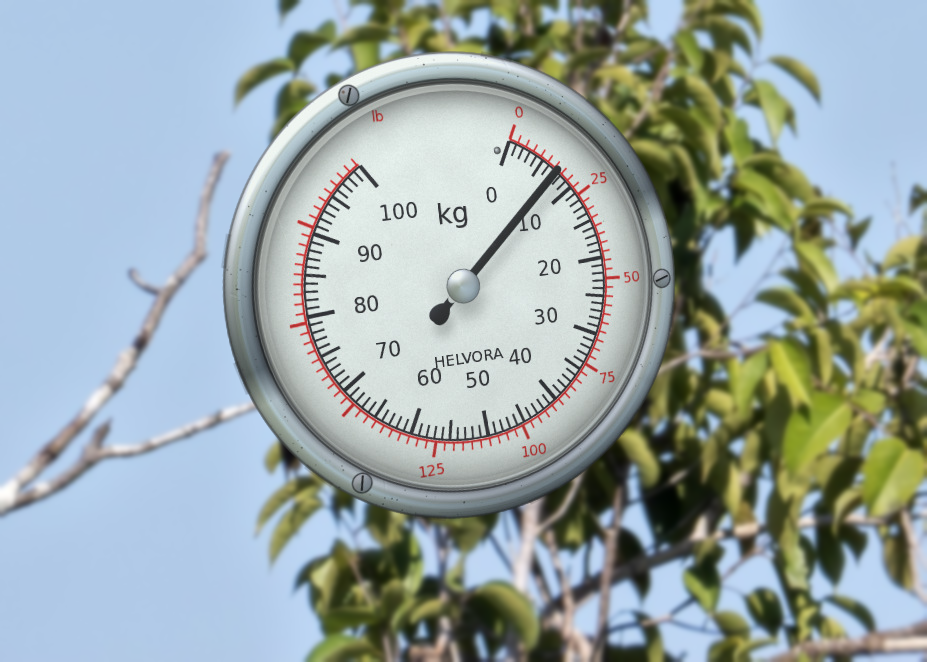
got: 7 kg
